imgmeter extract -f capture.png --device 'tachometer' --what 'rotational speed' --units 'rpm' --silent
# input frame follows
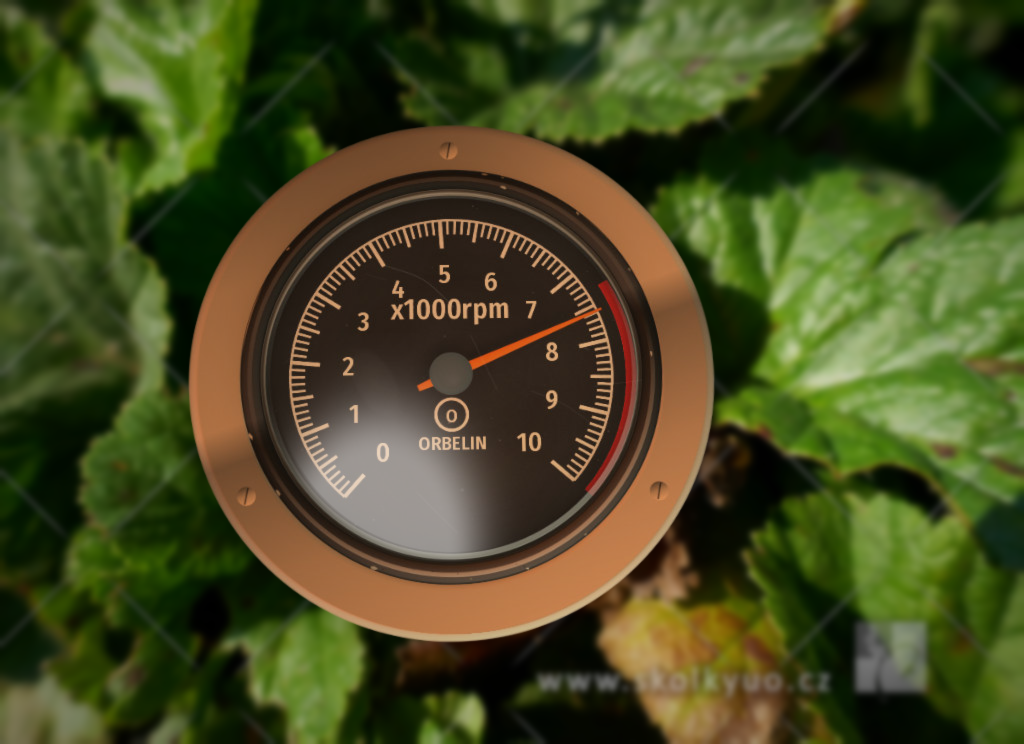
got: 7600 rpm
